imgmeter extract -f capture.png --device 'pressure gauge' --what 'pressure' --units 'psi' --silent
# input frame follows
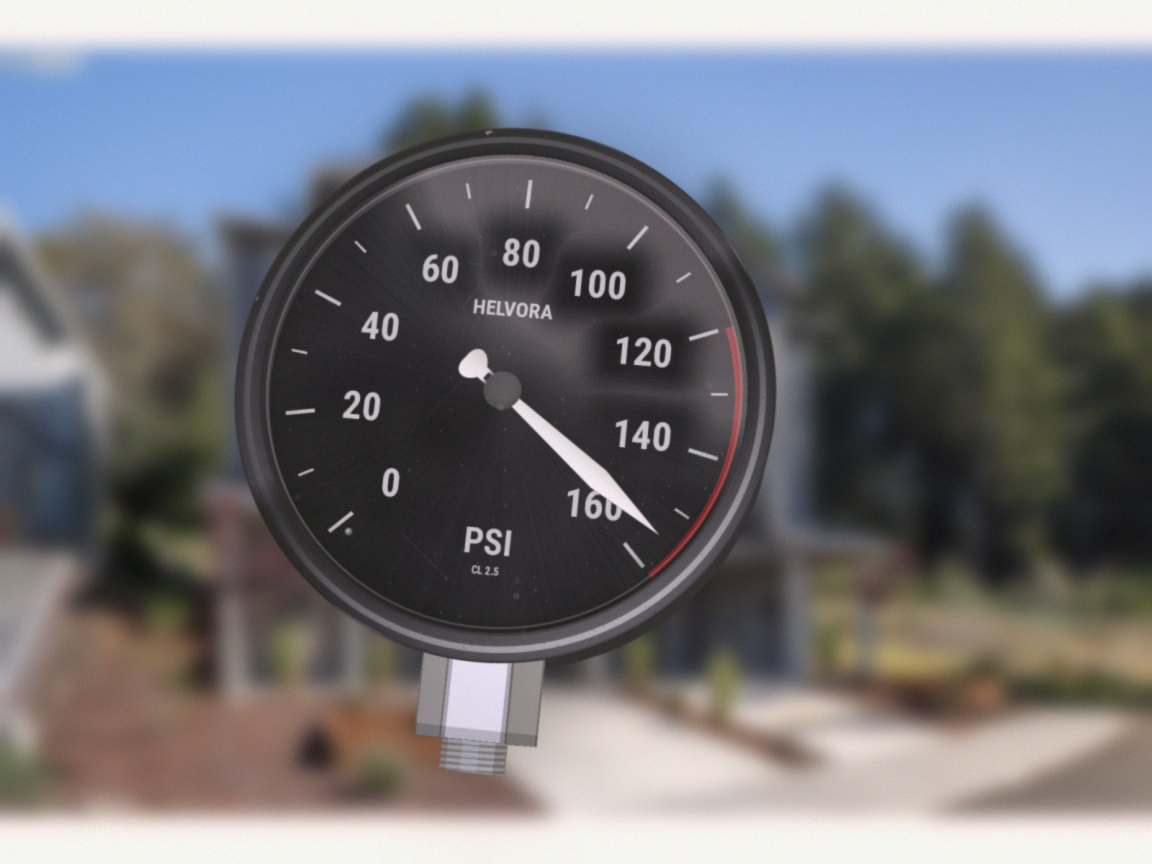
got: 155 psi
